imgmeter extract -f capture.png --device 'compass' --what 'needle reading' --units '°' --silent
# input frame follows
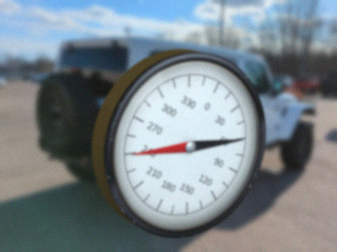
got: 240 °
